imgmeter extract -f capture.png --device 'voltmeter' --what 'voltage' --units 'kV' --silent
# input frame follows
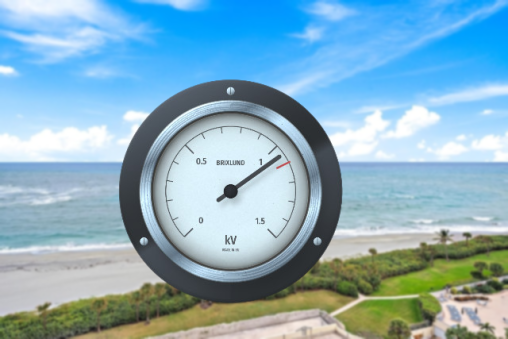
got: 1.05 kV
